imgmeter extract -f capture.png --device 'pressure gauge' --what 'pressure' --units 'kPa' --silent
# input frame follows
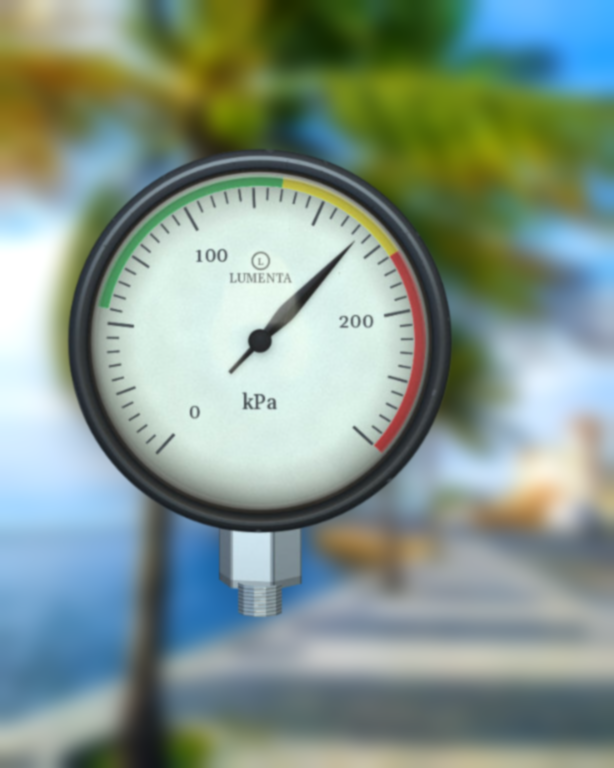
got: 167.5 kPa
